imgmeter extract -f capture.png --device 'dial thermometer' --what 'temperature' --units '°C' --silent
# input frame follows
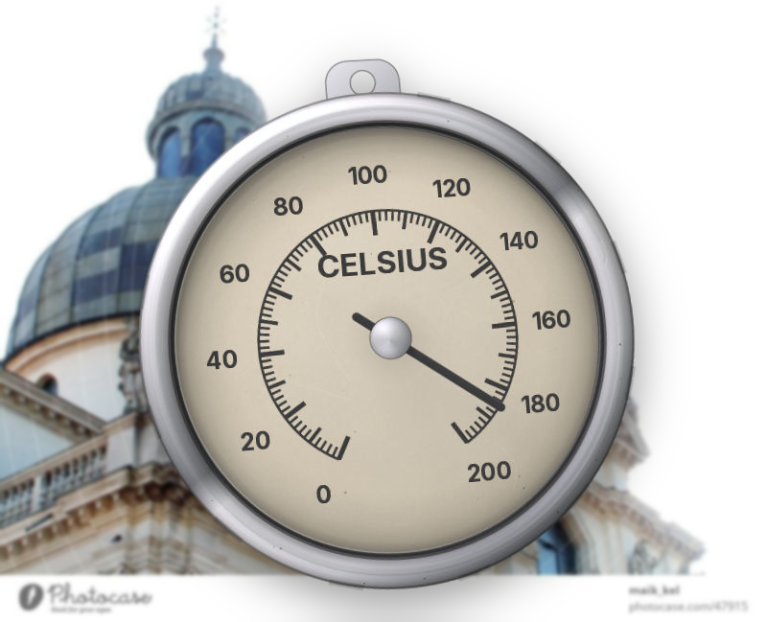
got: 186 °C
